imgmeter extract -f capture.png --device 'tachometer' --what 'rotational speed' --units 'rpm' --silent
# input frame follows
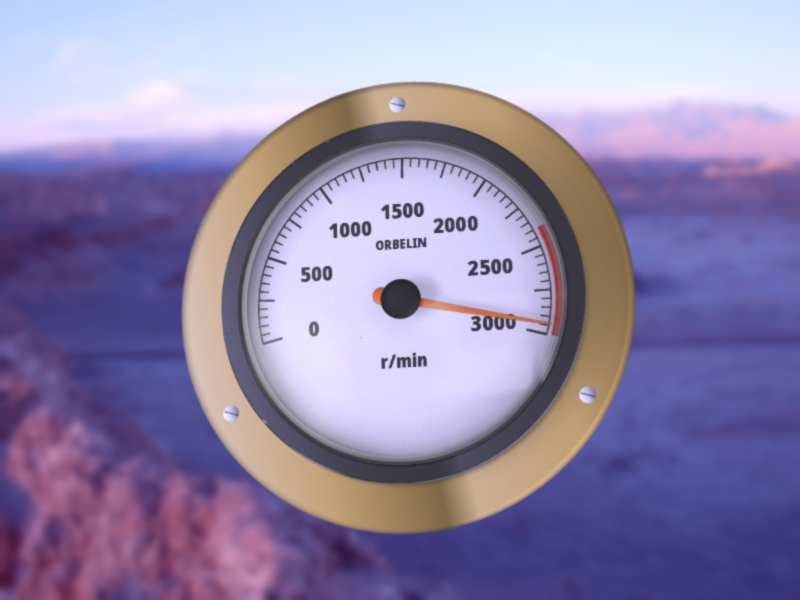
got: 2950 rpm
